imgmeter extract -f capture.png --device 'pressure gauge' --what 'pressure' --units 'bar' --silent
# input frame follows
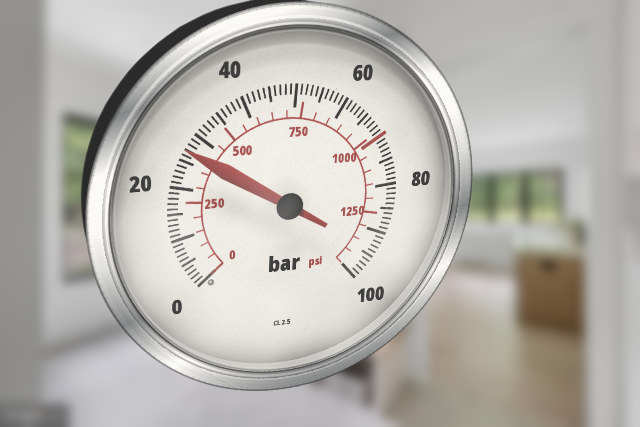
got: 27 bar
